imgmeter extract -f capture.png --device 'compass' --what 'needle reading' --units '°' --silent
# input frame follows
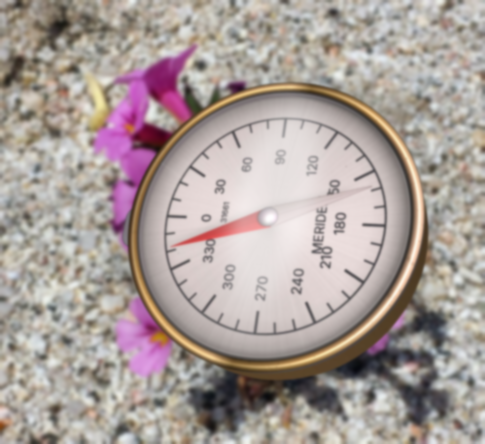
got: 340 °
